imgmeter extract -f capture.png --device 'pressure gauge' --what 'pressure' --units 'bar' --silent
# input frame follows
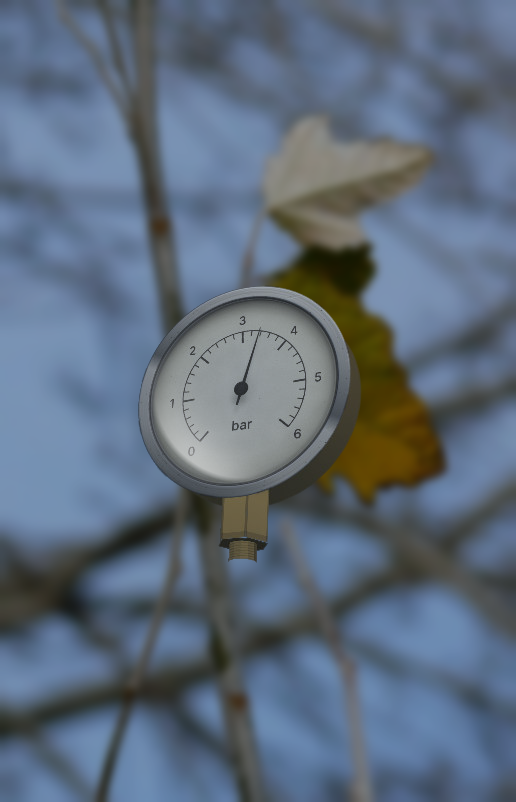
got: 3.4 bar
